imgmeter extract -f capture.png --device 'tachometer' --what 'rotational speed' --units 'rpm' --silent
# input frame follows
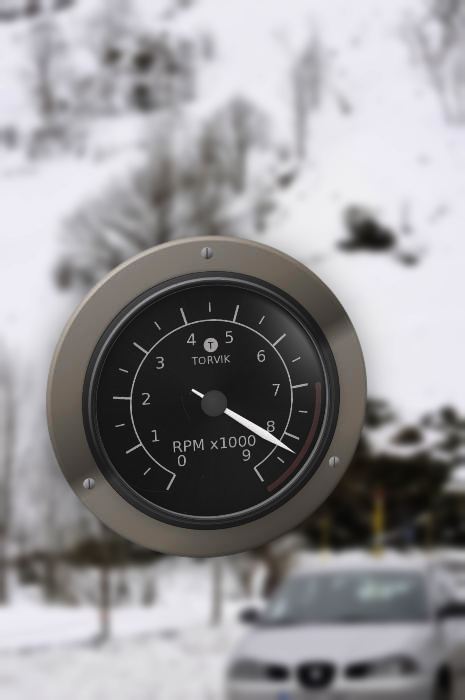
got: 8250 rpm
